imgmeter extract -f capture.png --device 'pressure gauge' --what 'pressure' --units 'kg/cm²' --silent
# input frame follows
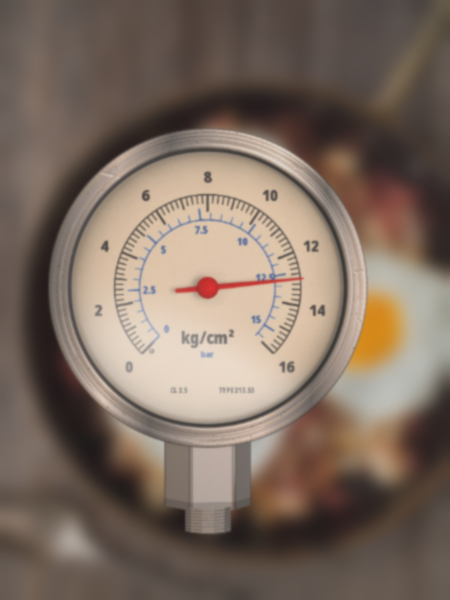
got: 13 kg/cm²
